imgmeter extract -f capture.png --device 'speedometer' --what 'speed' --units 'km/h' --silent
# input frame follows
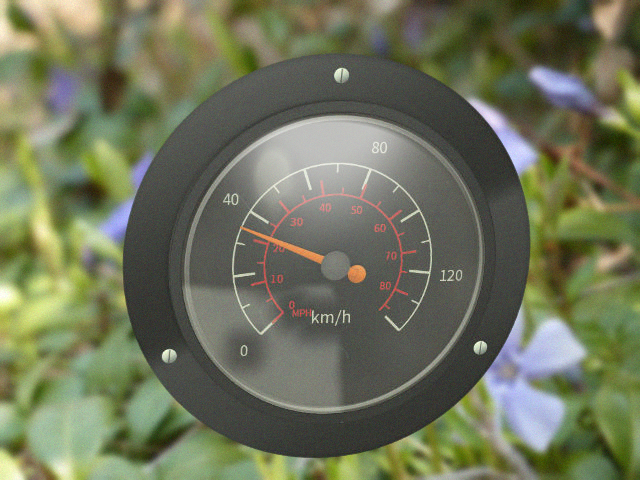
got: 35 km/h
